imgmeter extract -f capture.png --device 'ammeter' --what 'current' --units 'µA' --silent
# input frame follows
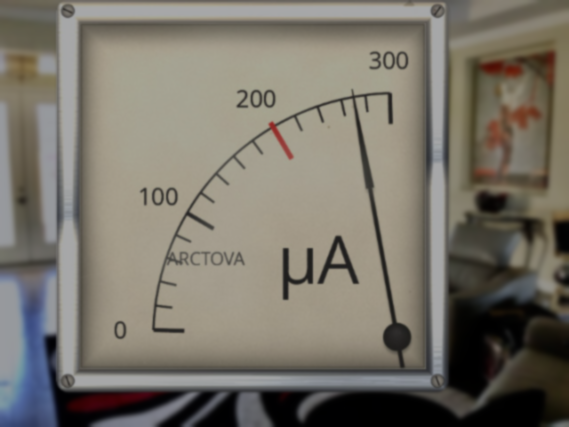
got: 270 µA
